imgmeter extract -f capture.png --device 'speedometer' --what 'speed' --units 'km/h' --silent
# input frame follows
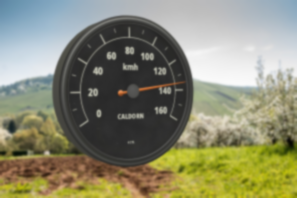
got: 135 km/h
